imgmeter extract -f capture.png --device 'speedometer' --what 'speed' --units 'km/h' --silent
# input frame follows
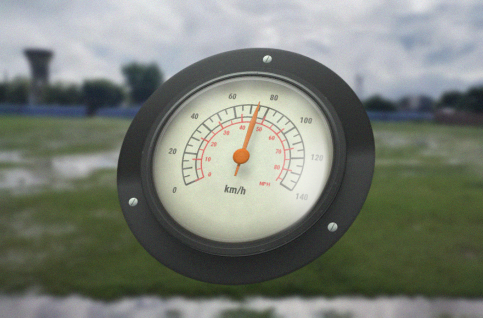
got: 75 km/h
